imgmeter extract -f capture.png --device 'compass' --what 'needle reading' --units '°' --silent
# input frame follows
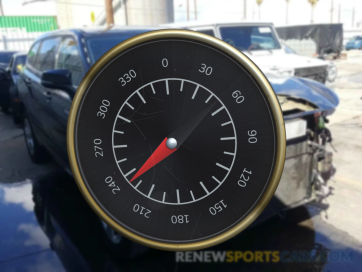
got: 232.5 °
